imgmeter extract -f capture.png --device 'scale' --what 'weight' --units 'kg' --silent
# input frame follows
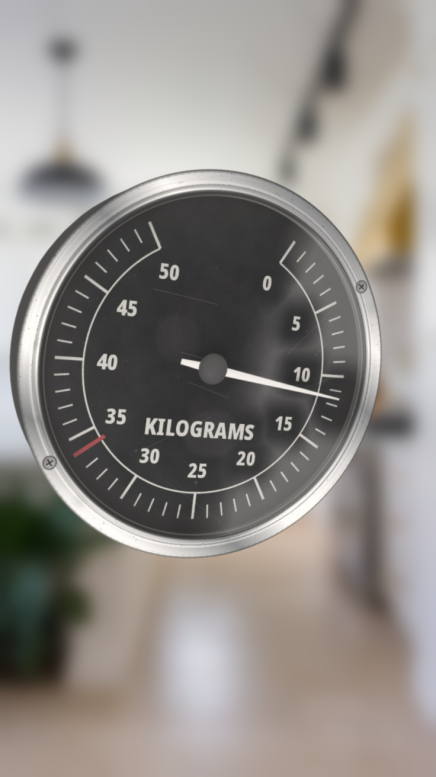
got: 11.5 kg
